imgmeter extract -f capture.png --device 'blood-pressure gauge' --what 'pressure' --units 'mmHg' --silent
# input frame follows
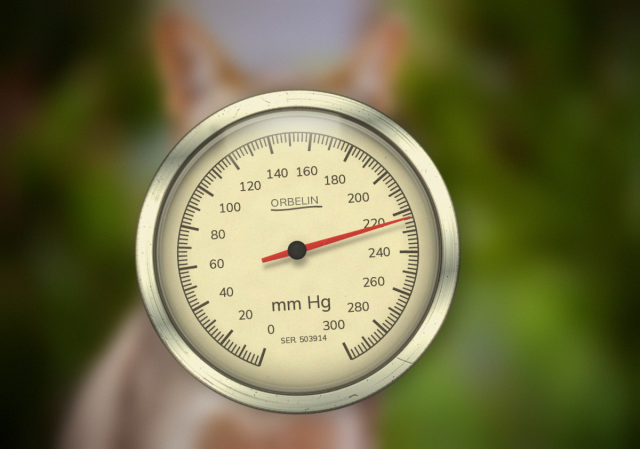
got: 224 mmHg
